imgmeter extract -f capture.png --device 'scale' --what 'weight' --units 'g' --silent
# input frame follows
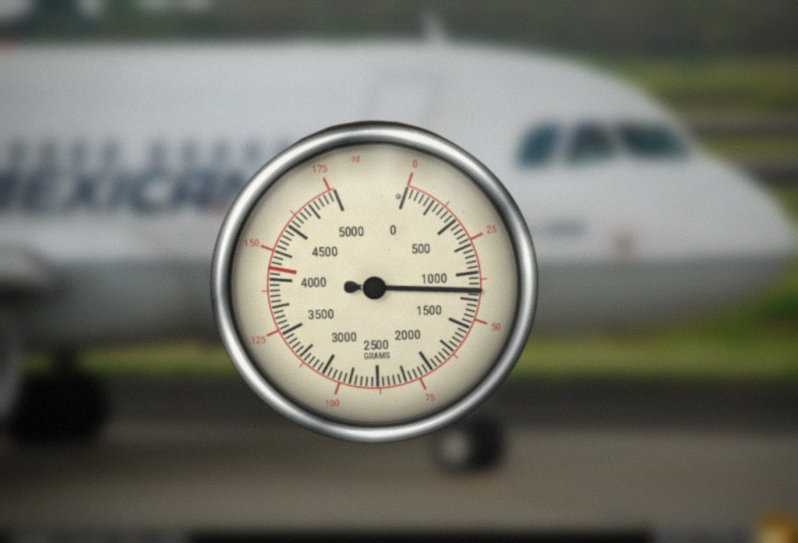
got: 1150 g
